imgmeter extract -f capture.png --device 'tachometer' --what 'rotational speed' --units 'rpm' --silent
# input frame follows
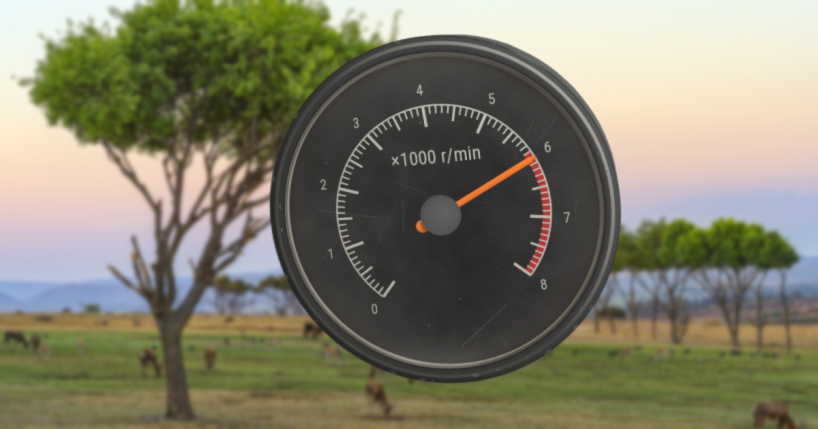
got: 6000 rpm
